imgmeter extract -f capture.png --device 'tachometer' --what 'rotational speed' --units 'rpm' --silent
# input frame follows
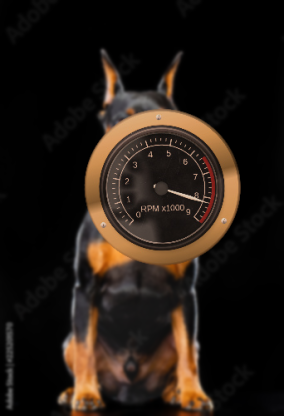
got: 8200 rpm
